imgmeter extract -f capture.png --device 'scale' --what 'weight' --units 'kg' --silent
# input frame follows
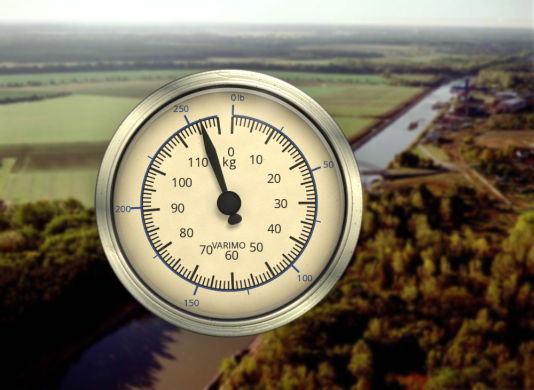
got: 116 kg
